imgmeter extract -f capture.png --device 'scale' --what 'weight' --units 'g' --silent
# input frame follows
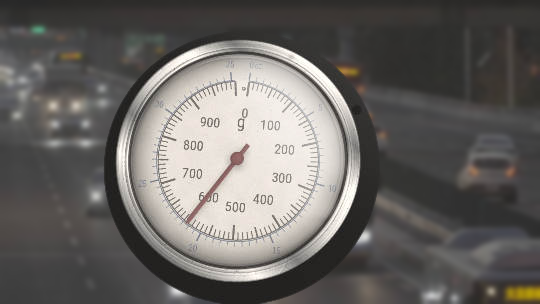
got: 600 g
